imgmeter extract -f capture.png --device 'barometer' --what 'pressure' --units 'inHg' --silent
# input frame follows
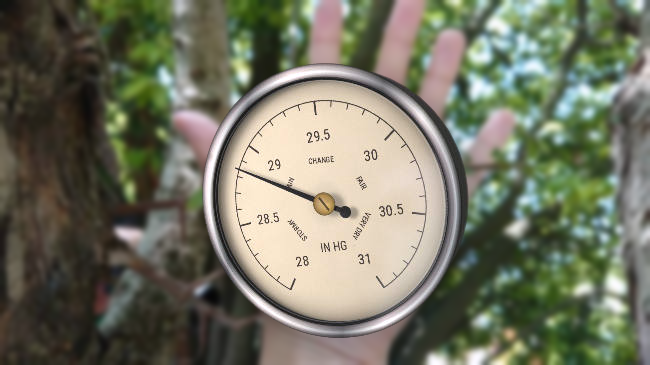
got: 28.85 inHg
